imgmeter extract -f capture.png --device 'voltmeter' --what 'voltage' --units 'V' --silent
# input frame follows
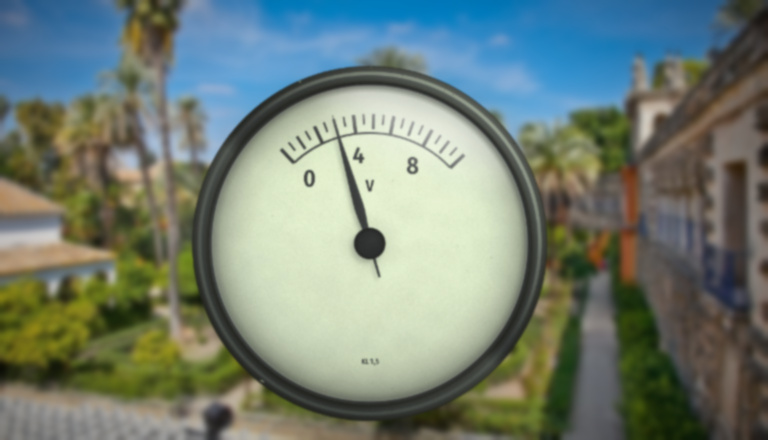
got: 3 V
